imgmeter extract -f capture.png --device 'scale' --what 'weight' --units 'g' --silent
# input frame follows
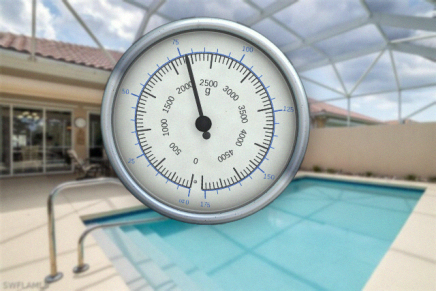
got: 2200 g
